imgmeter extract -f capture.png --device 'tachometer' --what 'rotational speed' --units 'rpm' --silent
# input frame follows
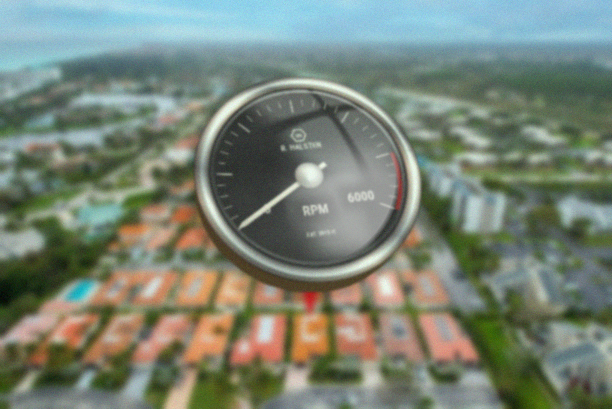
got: 0 rpm
